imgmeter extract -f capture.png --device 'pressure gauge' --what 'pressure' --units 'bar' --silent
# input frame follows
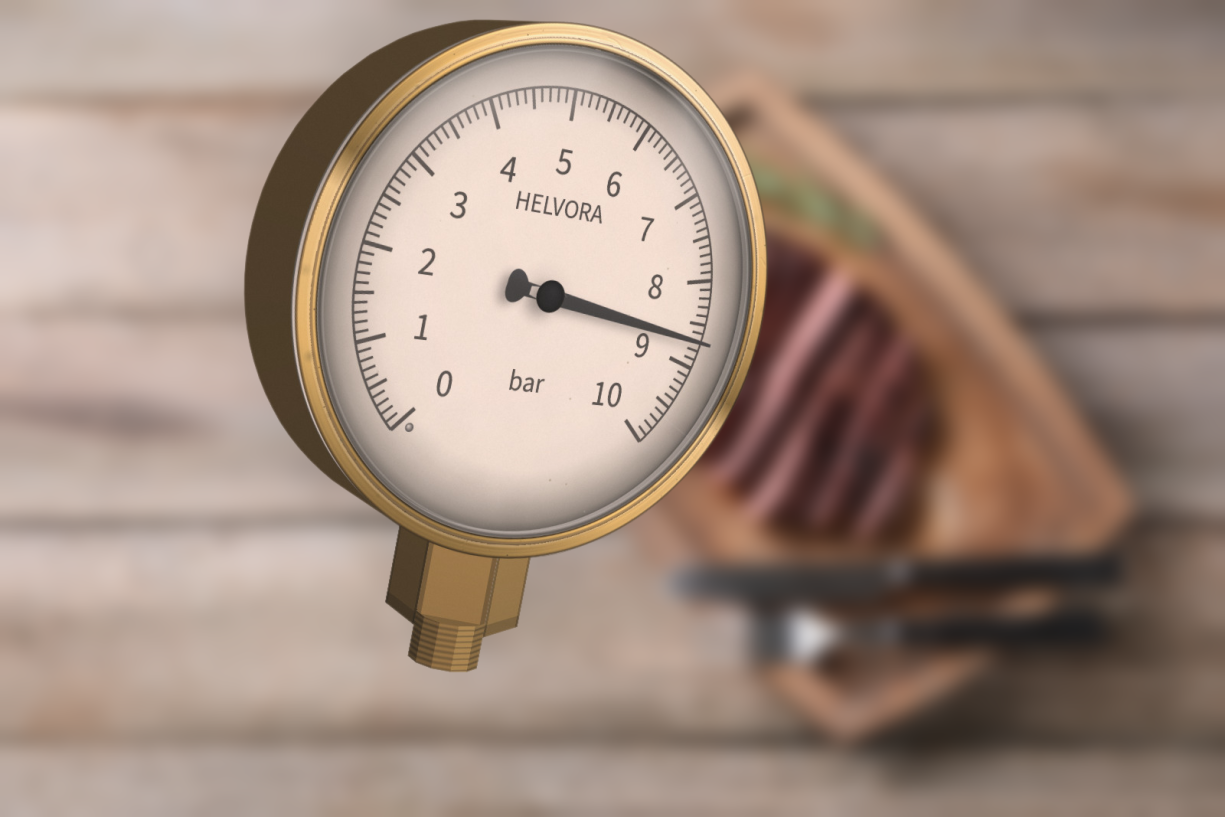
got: 8.7 bar
